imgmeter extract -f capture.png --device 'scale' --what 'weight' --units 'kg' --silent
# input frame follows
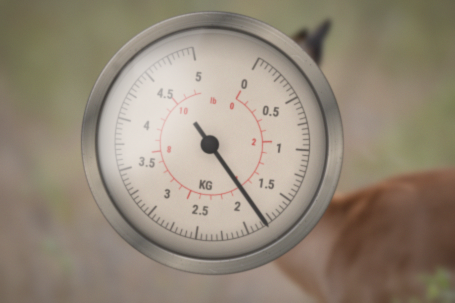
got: 1.8 kg
